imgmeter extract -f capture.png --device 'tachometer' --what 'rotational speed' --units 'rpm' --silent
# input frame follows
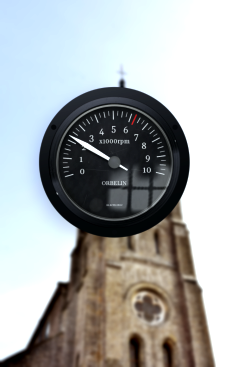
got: 2250 rpm
